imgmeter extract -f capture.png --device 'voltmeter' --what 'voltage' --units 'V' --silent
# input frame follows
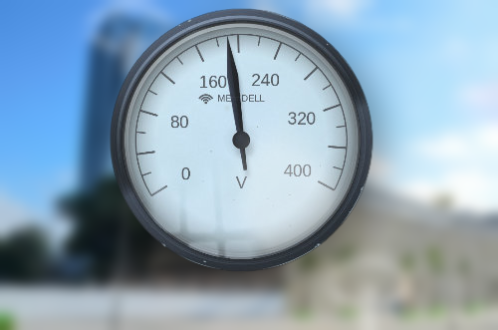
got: 190 V
